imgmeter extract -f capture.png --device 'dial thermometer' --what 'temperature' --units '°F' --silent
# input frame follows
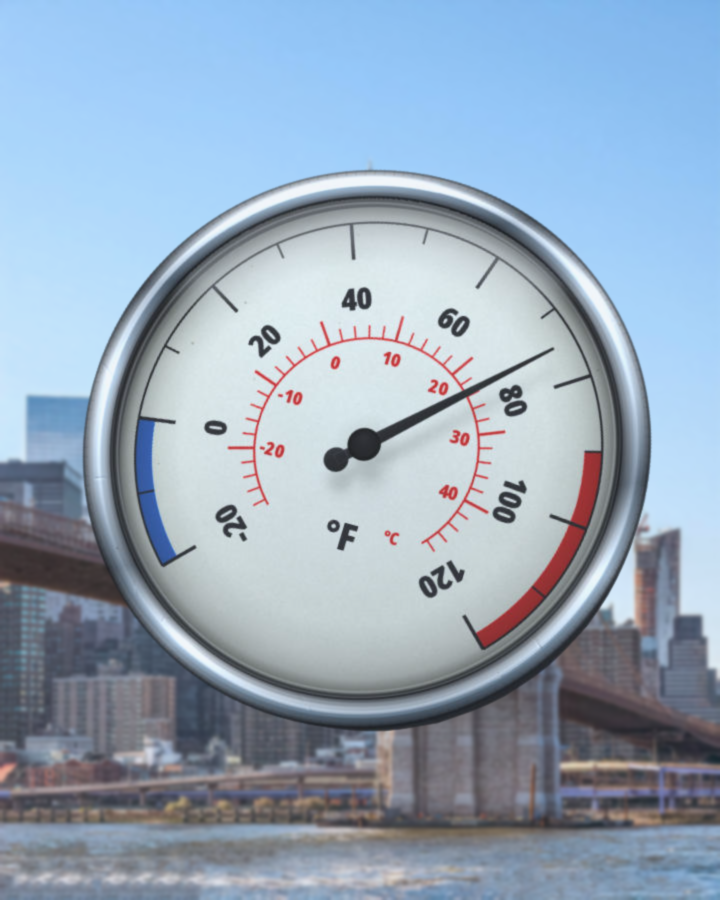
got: 75 °F
